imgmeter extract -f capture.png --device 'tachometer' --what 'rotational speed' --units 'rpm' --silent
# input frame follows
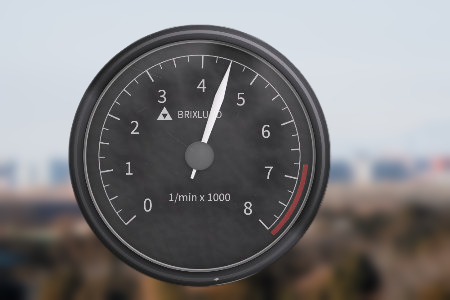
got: 4500 rpm
